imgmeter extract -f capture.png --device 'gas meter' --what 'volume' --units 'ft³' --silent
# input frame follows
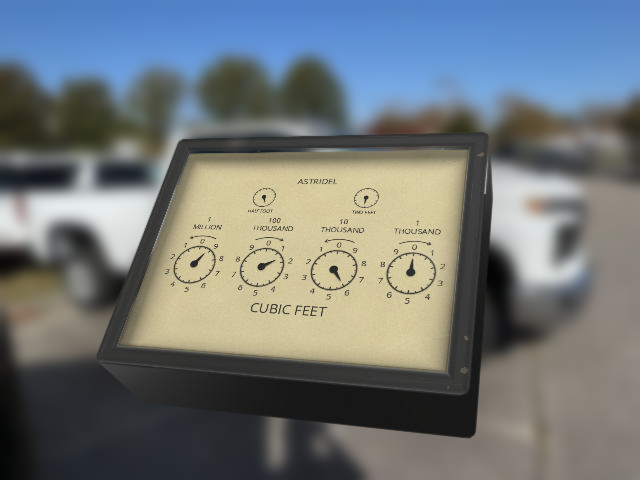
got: 916000 ft³
